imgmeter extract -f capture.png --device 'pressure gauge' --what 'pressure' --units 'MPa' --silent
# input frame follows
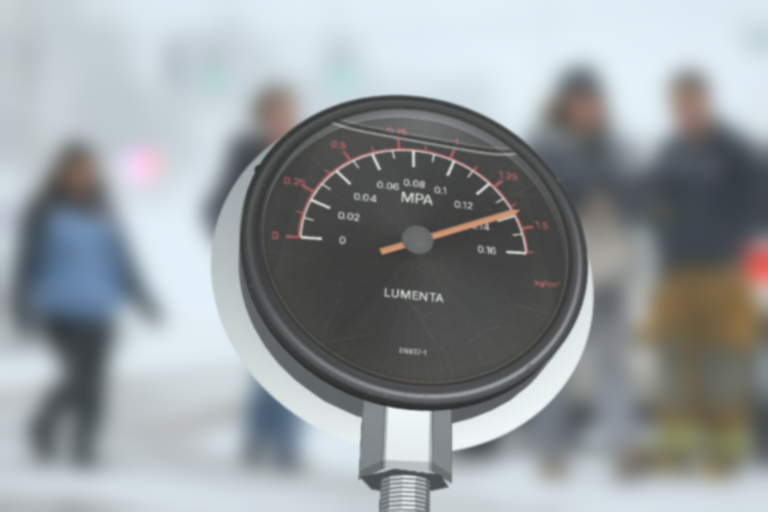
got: 0.14 MPa
